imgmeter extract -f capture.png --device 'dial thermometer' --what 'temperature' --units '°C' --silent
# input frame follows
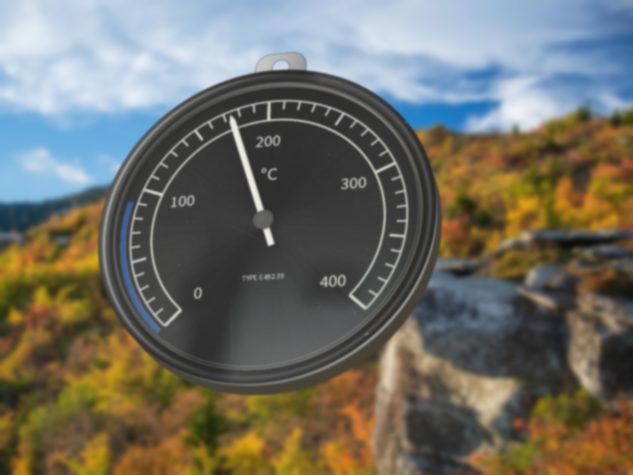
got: 175 °C
